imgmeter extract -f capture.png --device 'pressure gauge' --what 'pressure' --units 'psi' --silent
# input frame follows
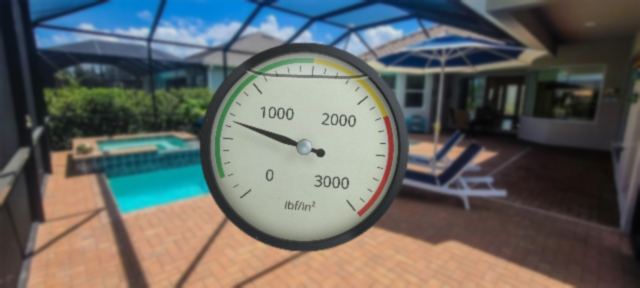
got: 650 psi
